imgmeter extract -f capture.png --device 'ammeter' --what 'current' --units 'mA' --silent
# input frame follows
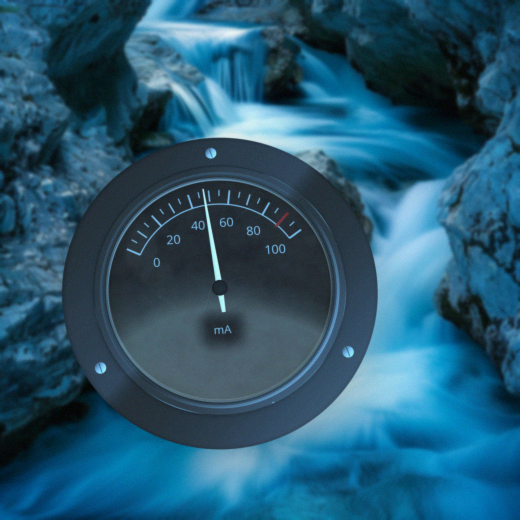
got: 47.5 mA
